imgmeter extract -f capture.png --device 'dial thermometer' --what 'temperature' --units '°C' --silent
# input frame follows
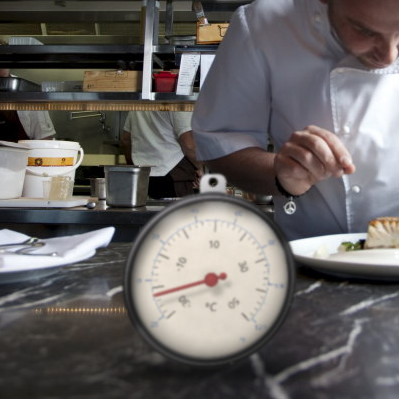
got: -22 °C
